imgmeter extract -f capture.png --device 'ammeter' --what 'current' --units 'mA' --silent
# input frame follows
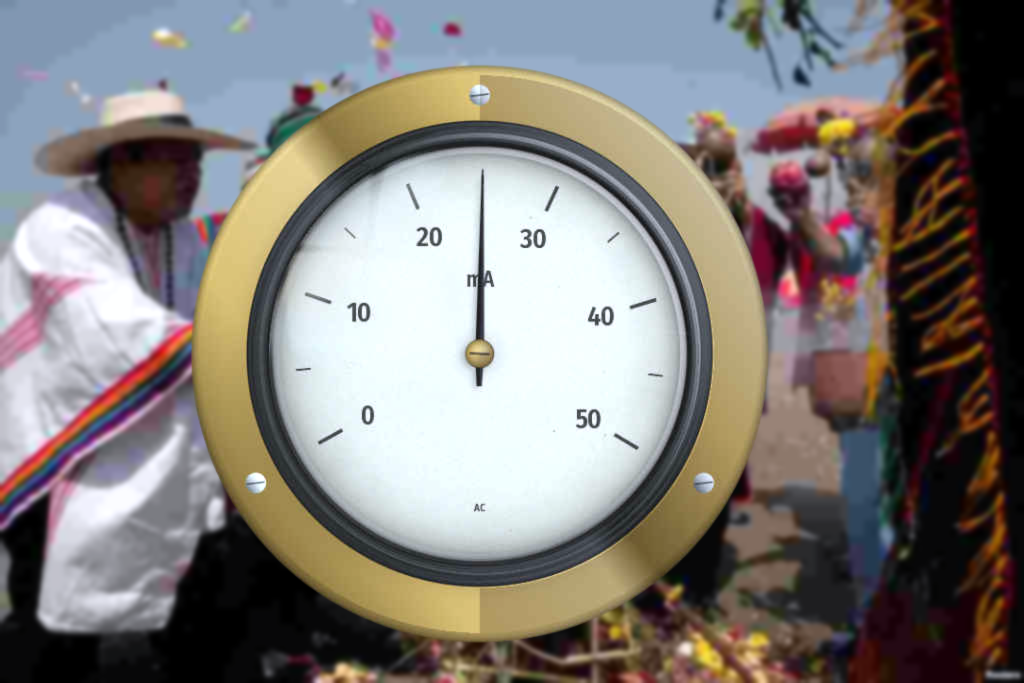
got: 25 mA
